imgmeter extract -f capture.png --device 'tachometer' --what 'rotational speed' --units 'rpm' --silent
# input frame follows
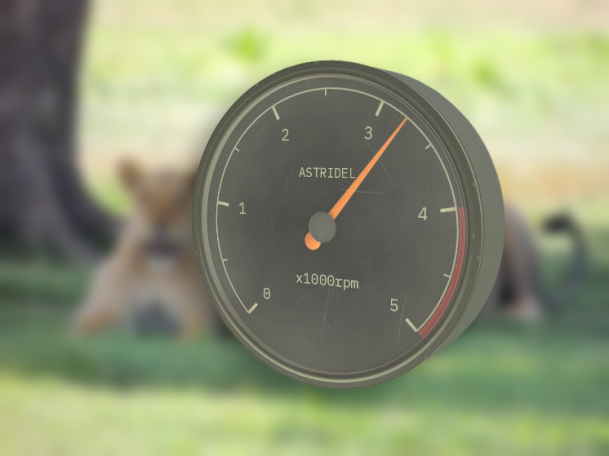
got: 3250 rpm
